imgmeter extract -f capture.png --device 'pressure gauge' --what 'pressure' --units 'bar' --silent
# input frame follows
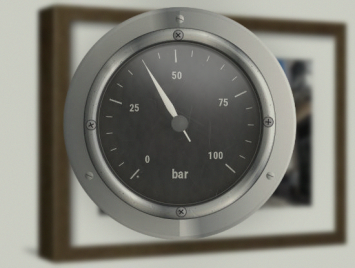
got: 40 bar
